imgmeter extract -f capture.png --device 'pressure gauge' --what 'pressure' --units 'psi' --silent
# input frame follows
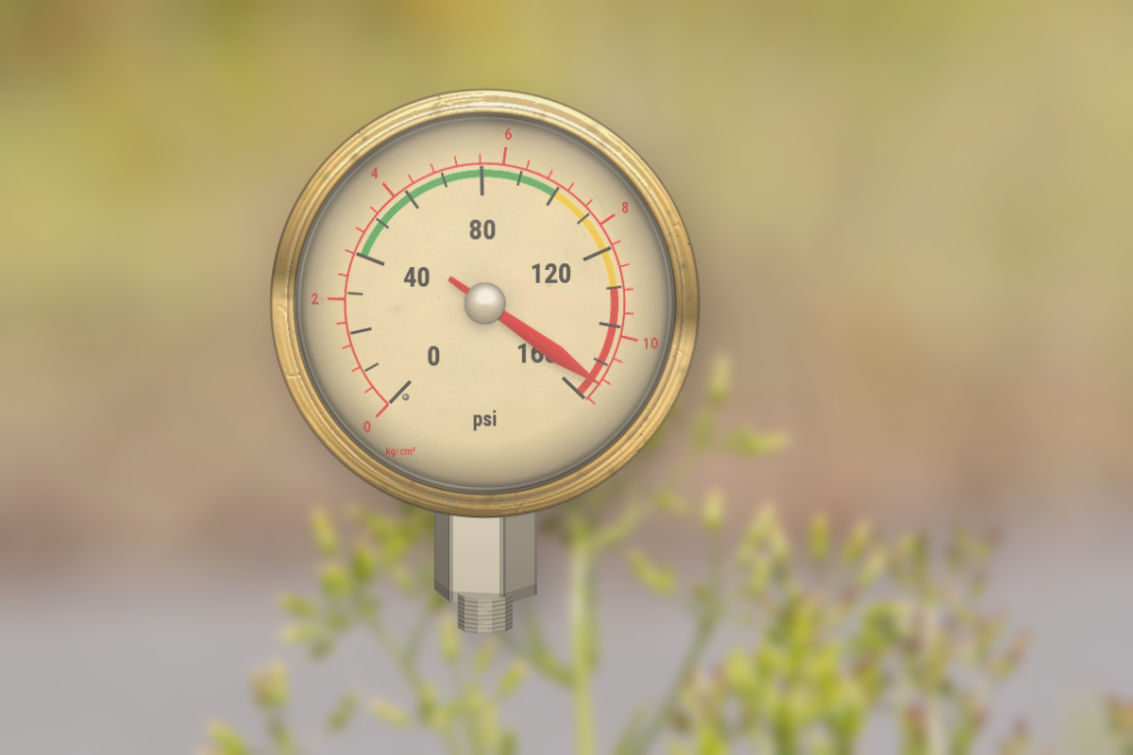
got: 155 psi
